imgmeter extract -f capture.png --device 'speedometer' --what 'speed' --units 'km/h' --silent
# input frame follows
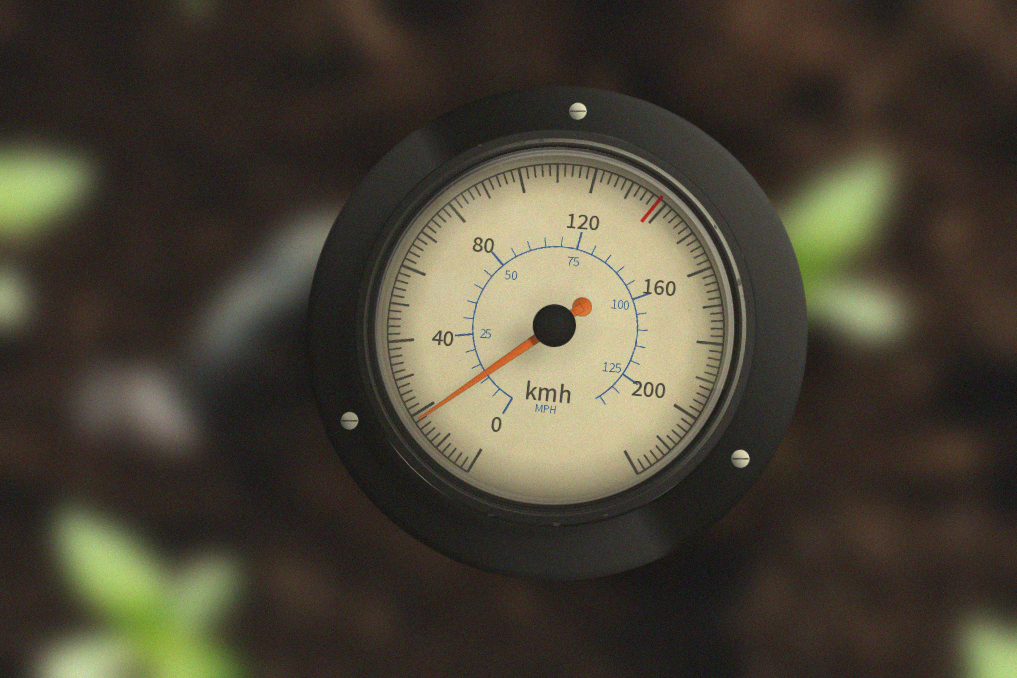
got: 18 km/h
